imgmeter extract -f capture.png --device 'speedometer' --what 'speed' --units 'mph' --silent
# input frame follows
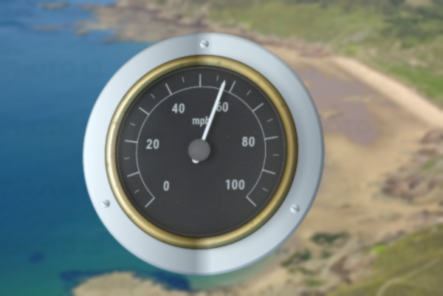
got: 57.5 mph
